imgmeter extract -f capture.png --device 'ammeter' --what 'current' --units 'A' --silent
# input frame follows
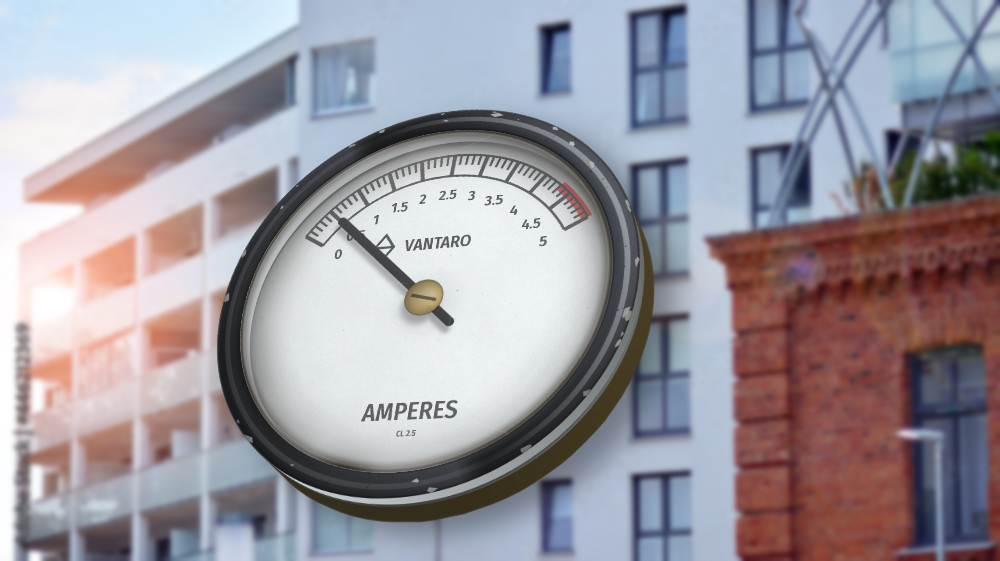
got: 0.5 A
